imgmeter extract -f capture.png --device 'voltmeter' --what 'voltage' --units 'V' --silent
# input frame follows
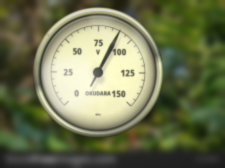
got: 90 V
